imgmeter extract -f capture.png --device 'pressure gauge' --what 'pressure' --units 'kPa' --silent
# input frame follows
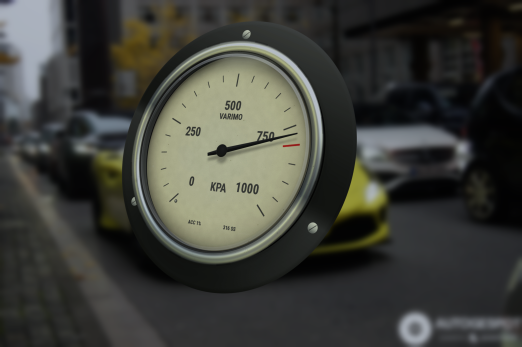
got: 775 kPa
